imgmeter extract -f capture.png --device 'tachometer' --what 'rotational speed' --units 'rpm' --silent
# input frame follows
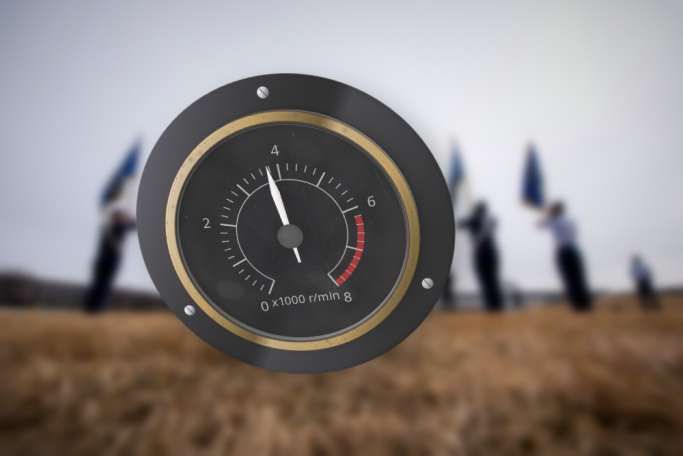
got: 3800 rpm
